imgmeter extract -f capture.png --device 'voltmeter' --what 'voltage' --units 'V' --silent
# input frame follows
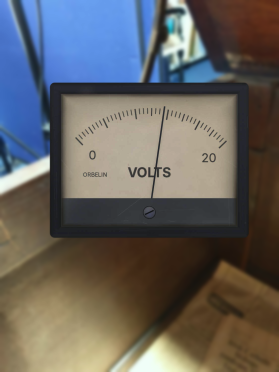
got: 11.5 V
